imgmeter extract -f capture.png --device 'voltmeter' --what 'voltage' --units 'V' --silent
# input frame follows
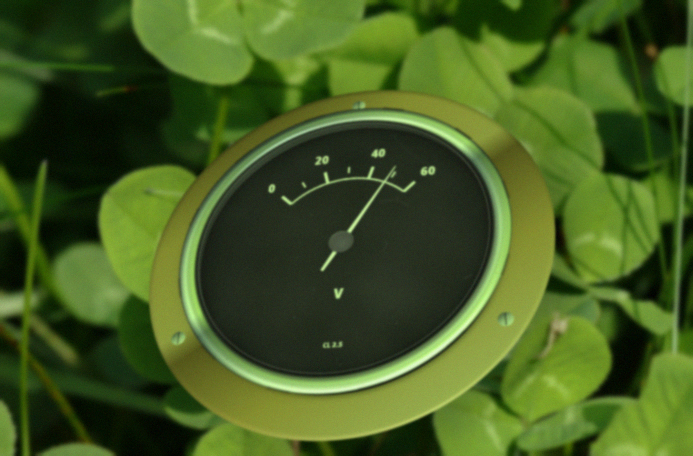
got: 50 V
